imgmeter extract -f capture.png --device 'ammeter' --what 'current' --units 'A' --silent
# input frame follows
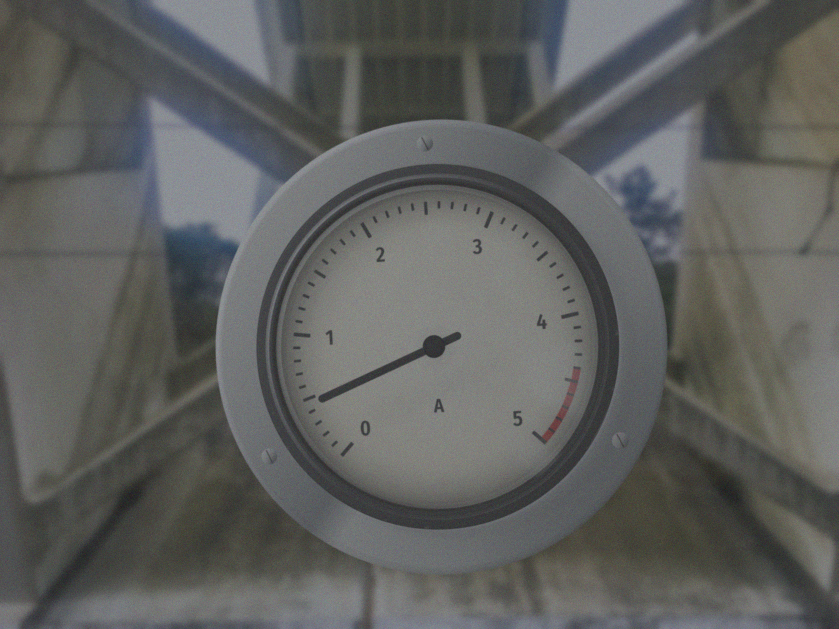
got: 0.45 A
